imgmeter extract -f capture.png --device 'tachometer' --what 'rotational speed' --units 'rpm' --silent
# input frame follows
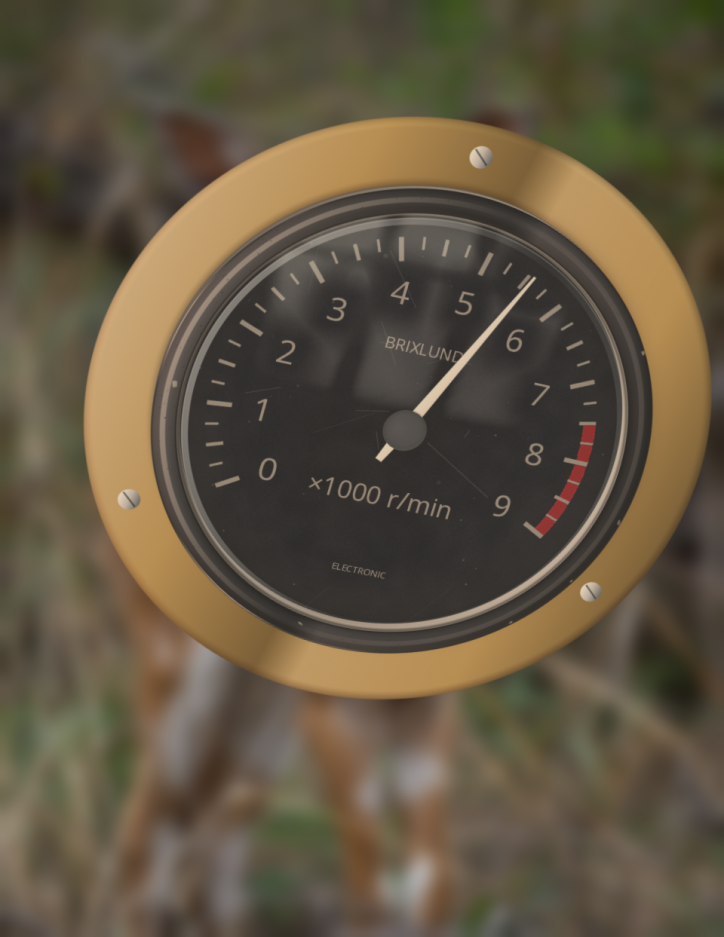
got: 5500 rpm
